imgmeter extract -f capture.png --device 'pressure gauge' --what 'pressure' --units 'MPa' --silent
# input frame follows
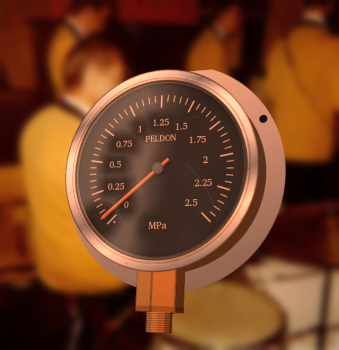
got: 0.05 MPa
